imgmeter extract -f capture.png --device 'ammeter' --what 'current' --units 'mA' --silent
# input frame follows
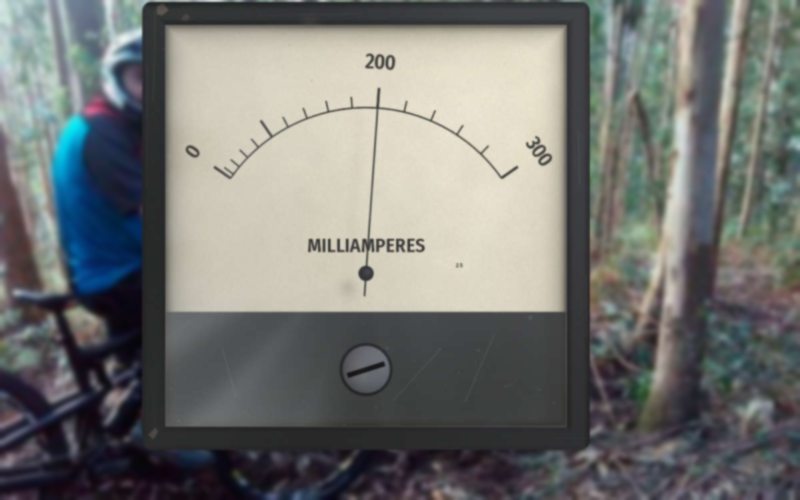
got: 200 mA
